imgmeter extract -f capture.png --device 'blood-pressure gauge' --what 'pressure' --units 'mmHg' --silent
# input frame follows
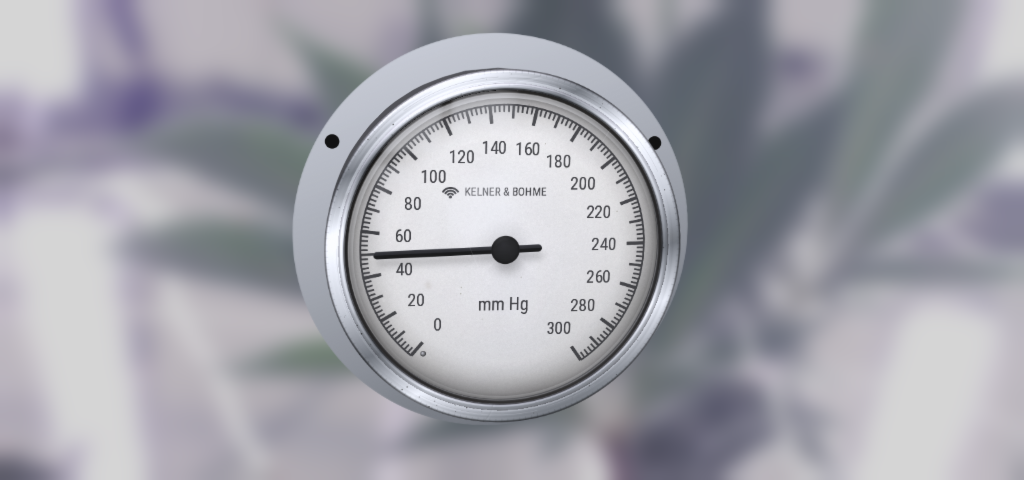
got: 50 mmHg
